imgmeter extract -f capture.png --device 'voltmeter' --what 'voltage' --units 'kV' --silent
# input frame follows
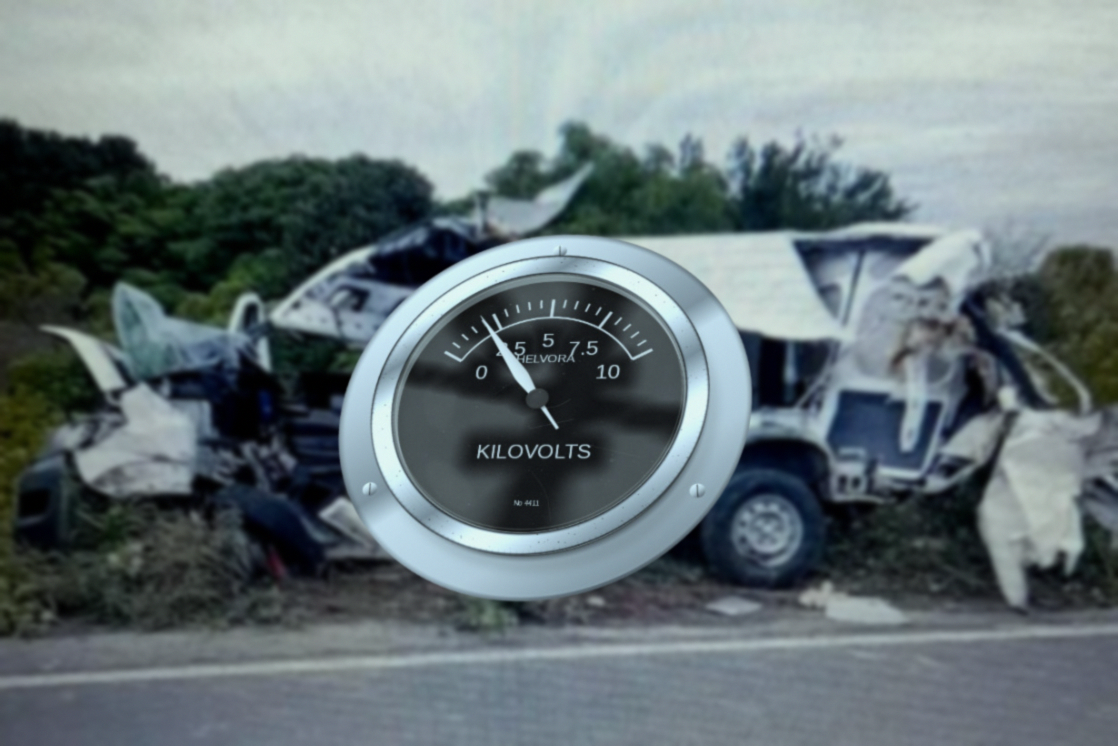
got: 2 kV
